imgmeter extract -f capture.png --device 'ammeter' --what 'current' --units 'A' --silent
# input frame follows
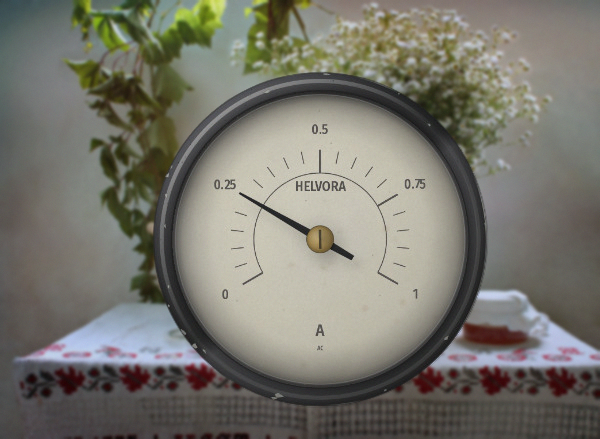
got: 0.25 A
